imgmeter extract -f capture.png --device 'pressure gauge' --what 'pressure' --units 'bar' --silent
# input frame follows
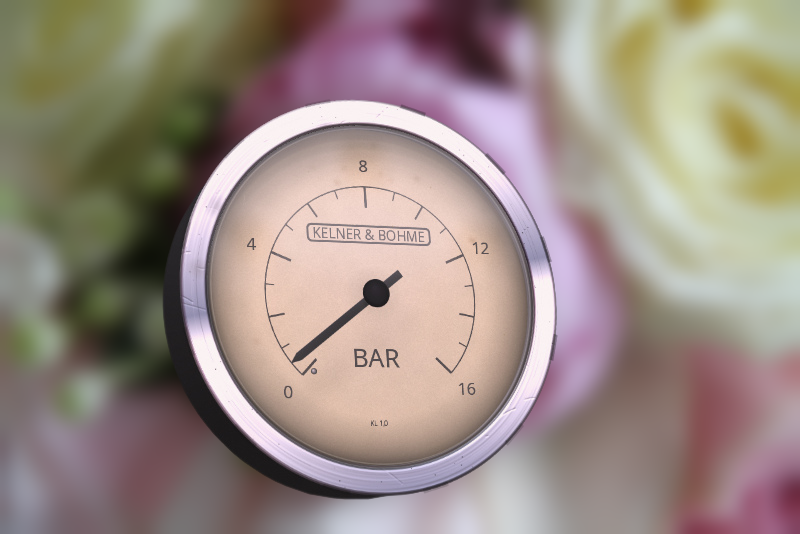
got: 0.5 bar
